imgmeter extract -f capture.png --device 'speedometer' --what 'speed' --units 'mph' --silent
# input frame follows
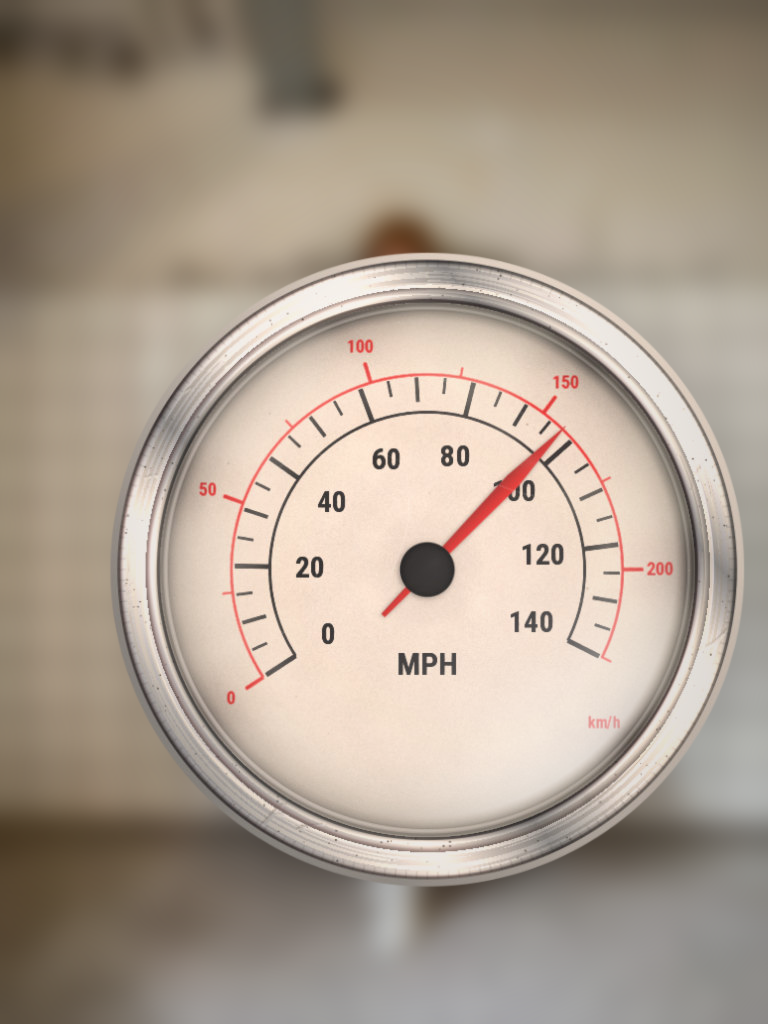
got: 97.5 mph
